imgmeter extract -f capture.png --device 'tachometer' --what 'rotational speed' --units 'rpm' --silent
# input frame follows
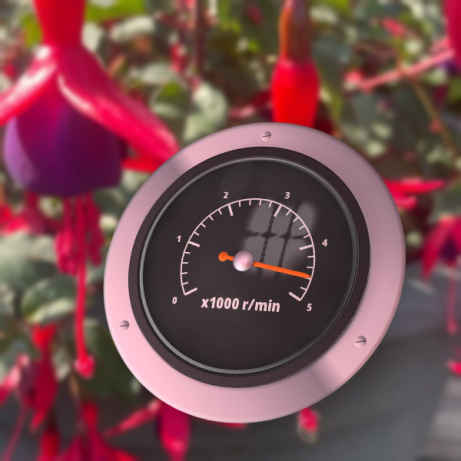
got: 4600 rpm
